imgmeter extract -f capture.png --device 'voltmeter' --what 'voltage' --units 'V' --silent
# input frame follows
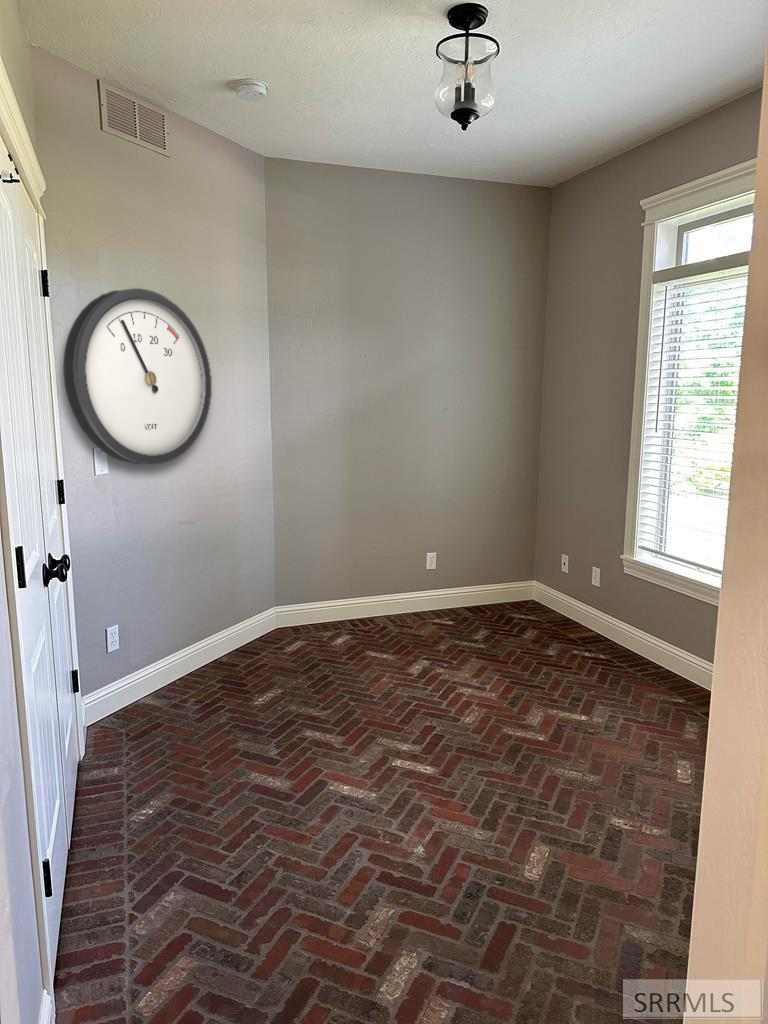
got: 5 V
